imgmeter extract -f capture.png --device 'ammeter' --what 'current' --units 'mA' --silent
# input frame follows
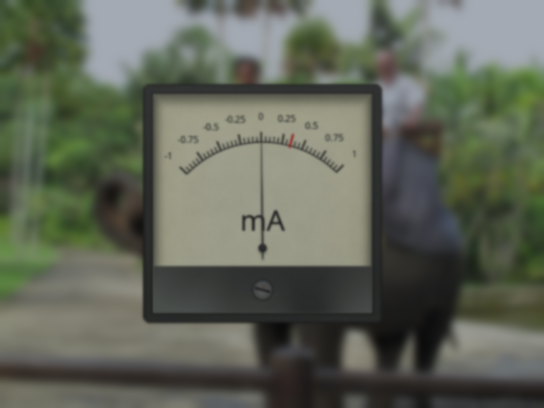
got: 0 mA
